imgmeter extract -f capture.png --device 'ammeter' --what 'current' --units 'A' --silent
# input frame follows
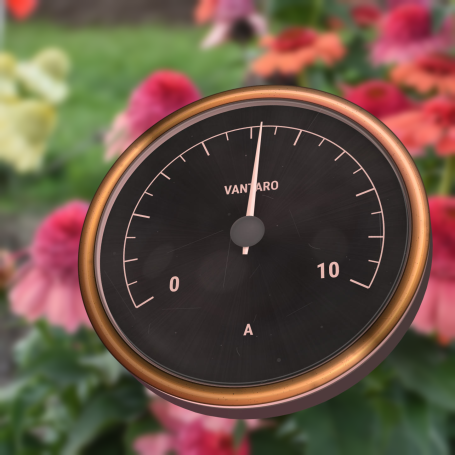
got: 5.25 A
